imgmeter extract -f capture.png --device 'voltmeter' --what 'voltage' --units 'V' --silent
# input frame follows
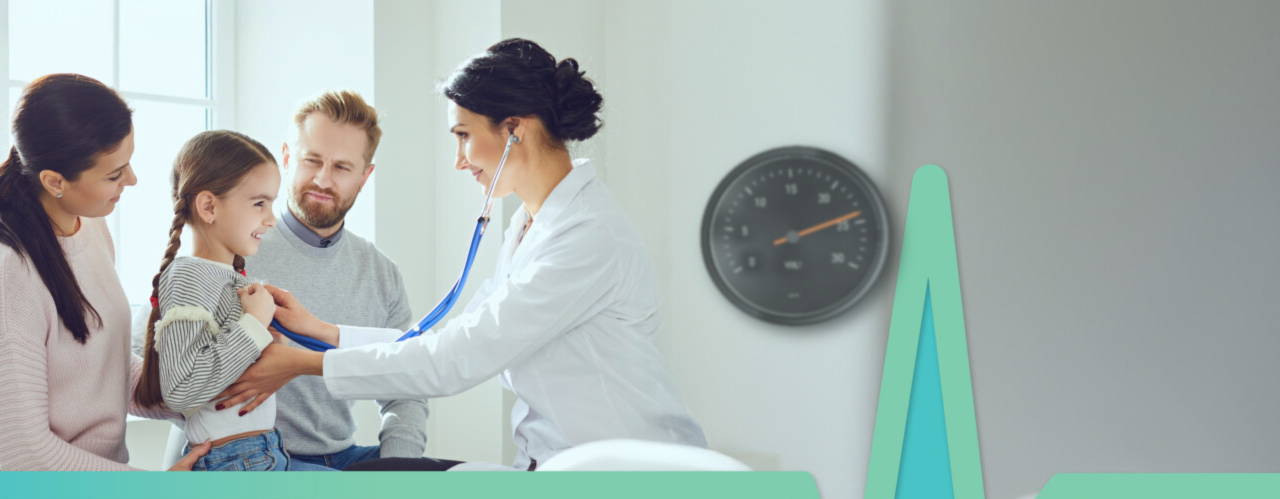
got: 24 V
